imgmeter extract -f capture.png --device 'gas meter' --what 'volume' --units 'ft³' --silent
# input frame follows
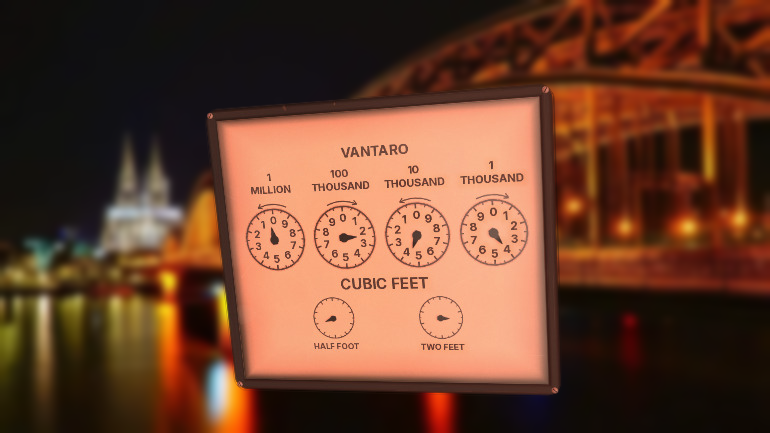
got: 24400 ft³
